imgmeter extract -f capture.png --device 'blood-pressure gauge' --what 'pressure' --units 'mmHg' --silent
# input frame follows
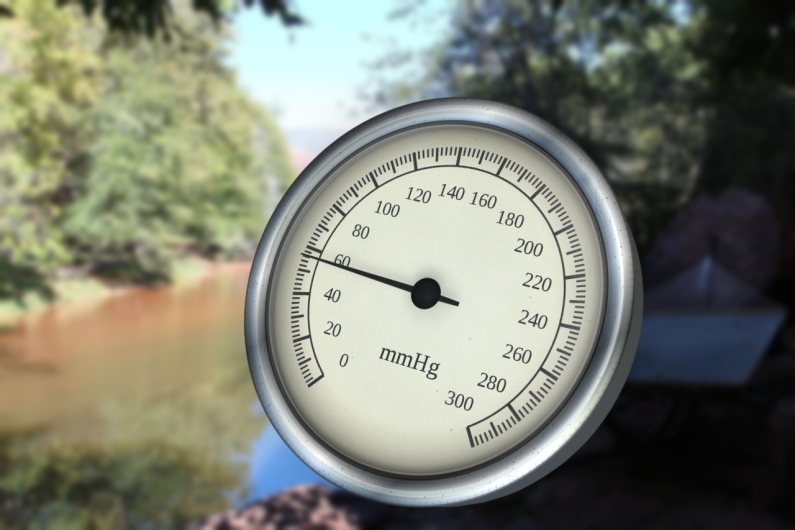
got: 56 mmHg
